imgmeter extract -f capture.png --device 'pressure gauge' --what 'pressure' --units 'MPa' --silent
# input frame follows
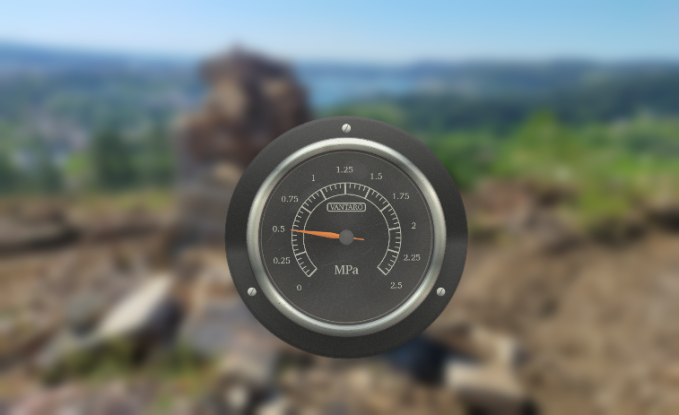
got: 0.5 MPa
